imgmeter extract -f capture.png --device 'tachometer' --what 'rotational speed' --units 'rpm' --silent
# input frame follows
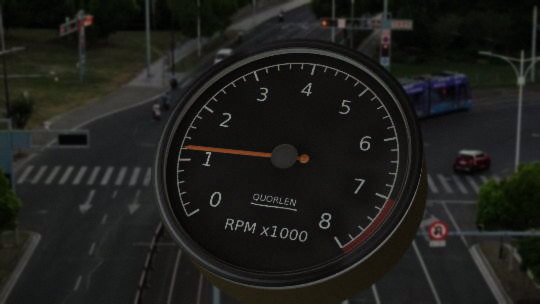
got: 1200 rpm
